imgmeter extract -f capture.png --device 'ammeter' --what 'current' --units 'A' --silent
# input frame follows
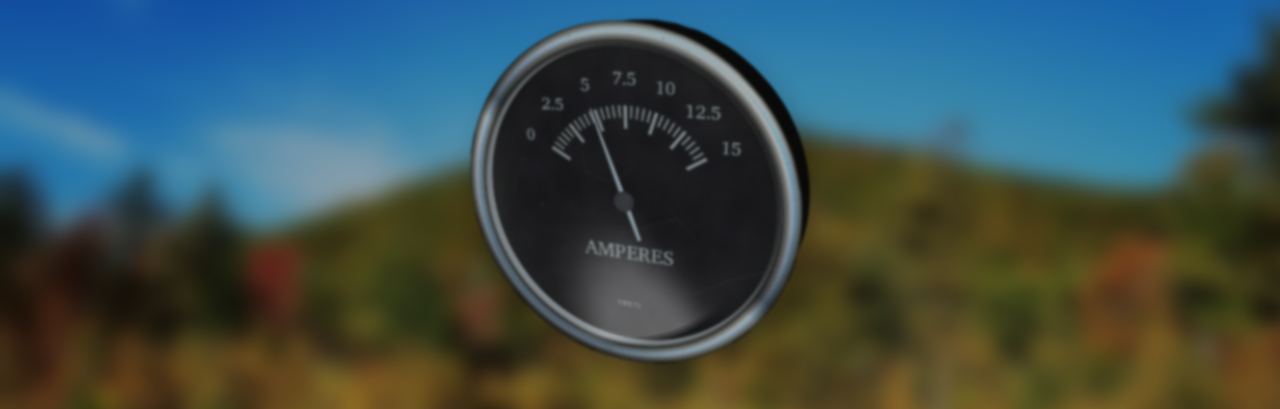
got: 5 A
